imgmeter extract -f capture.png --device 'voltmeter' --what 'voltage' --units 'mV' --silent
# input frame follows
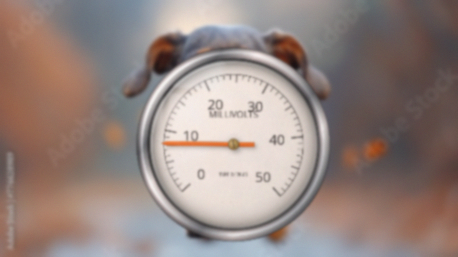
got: 8 mV
